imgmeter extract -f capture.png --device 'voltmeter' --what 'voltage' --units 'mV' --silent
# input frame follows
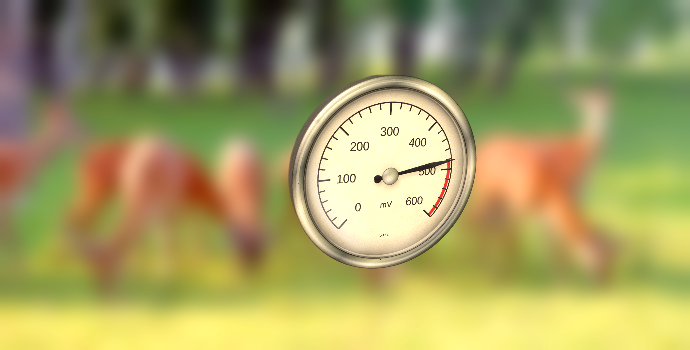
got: 480 mV
